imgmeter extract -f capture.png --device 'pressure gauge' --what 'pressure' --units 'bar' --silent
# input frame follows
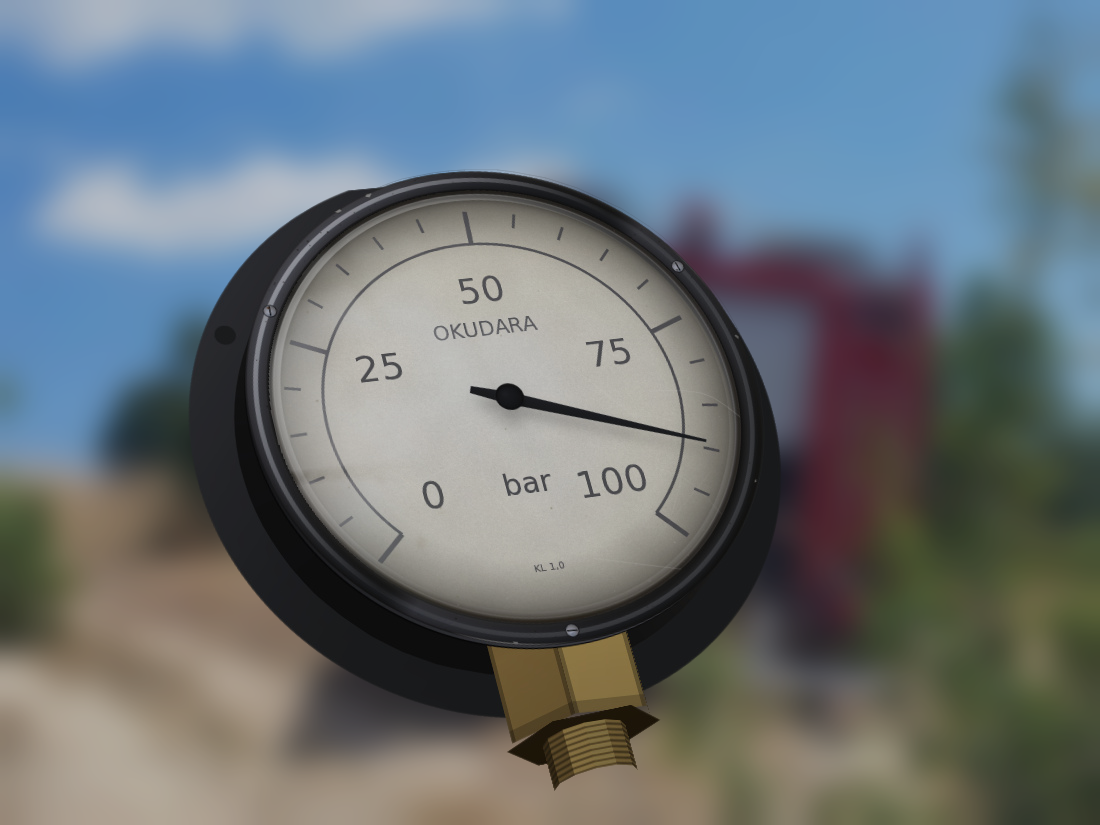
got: 90 bar
